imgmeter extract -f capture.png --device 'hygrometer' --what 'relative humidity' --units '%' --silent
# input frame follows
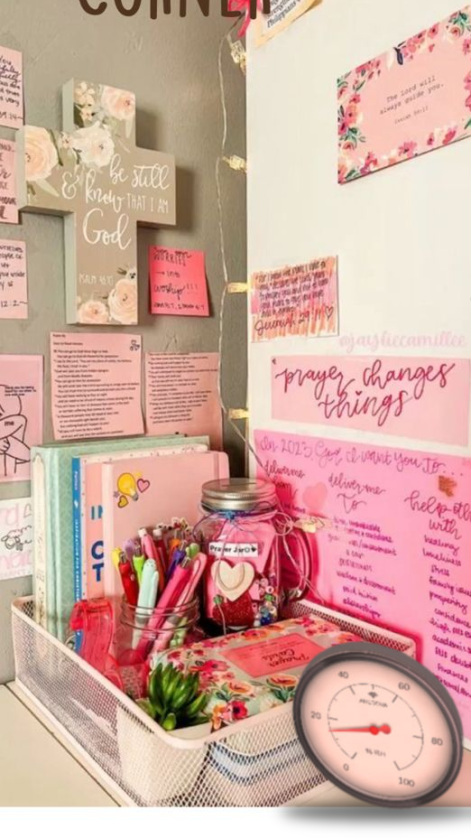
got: 15 %
